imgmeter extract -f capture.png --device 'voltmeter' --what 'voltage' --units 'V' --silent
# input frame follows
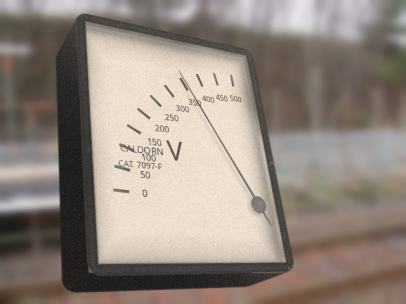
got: 350 V
